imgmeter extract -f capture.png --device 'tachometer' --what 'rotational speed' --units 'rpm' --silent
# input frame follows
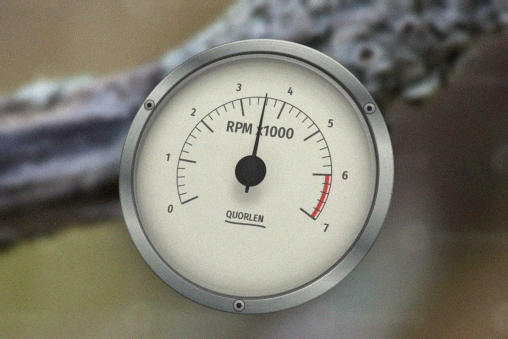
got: 3600 rpm
